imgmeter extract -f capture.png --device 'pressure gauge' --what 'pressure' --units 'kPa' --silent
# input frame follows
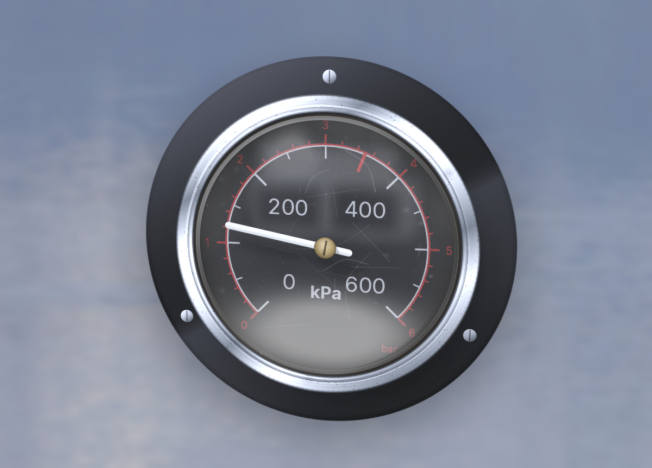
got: 125 kPa
